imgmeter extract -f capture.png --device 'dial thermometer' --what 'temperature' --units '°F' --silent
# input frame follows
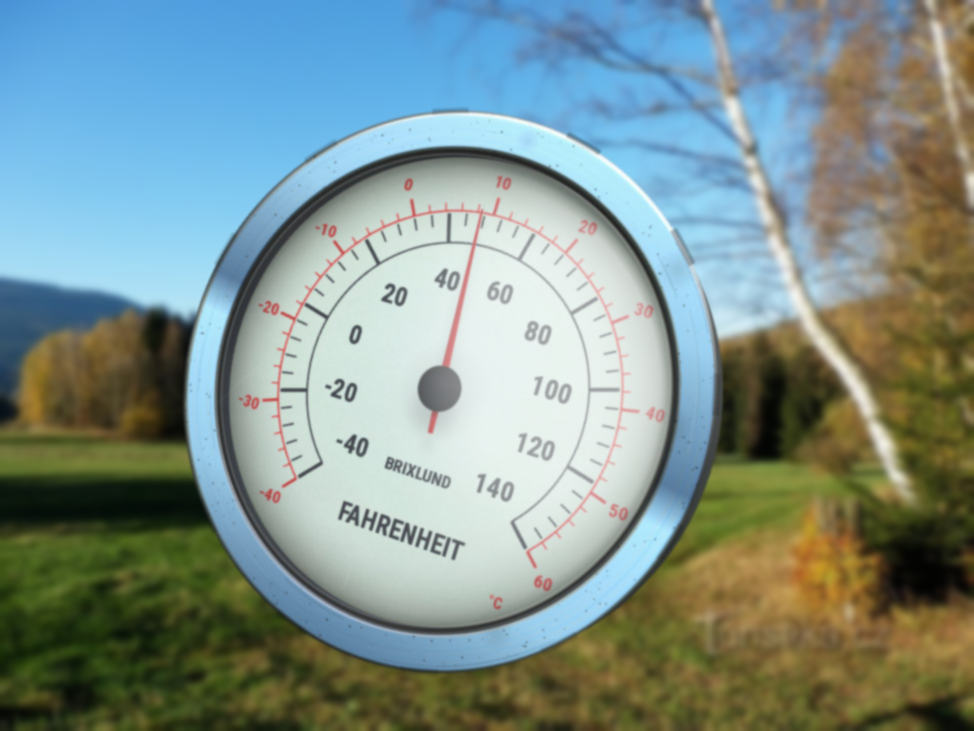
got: 48 °F
